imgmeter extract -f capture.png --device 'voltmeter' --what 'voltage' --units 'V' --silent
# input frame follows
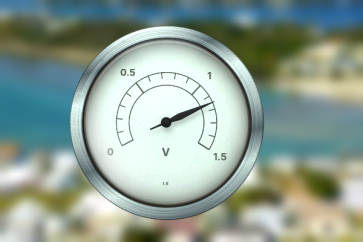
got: 1.15 V
